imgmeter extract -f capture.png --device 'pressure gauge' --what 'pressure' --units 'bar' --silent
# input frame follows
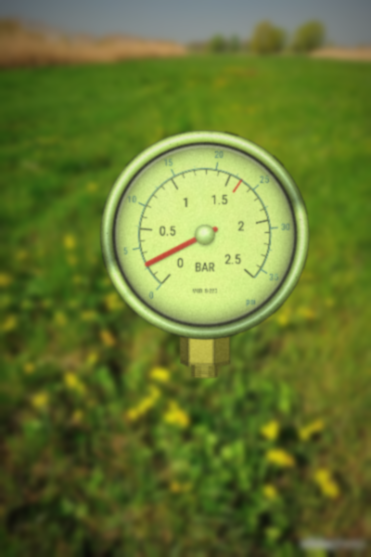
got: 0.2 bar
